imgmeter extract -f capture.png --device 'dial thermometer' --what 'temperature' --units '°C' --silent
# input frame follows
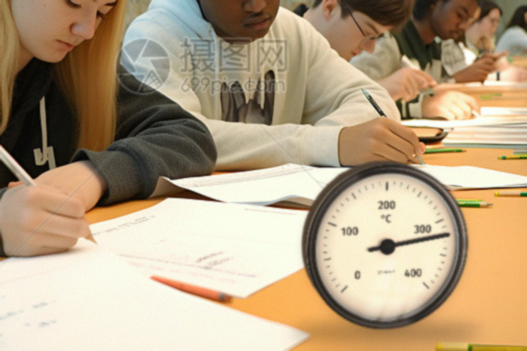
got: 320 °C
